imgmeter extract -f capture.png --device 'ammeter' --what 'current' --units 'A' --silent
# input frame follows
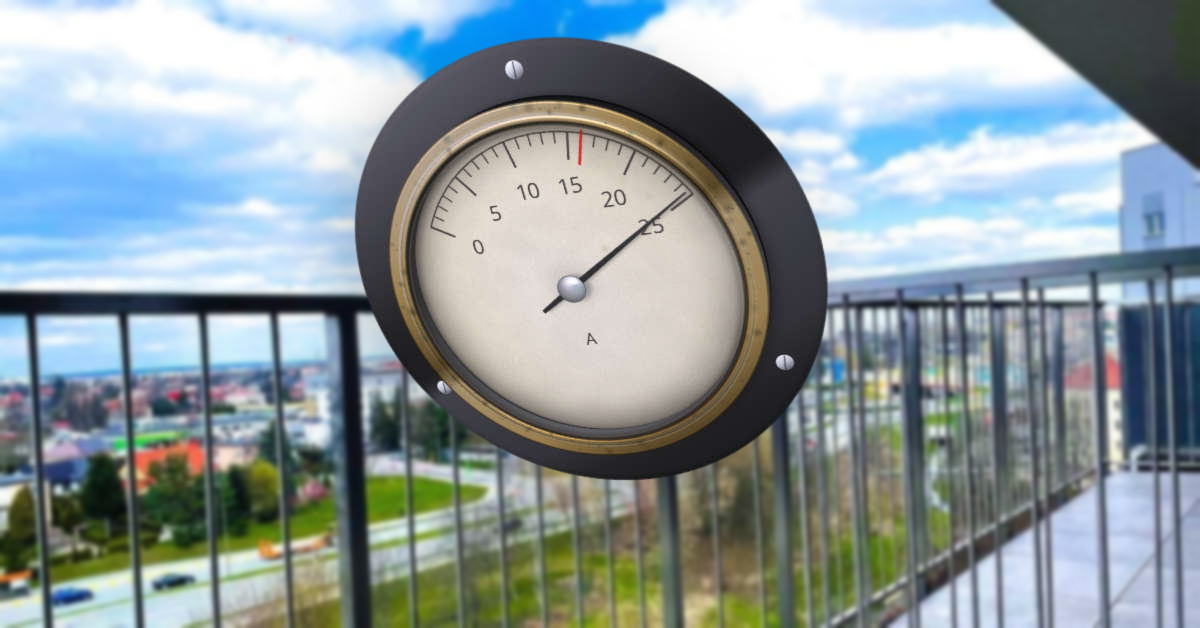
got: 24.5 A
